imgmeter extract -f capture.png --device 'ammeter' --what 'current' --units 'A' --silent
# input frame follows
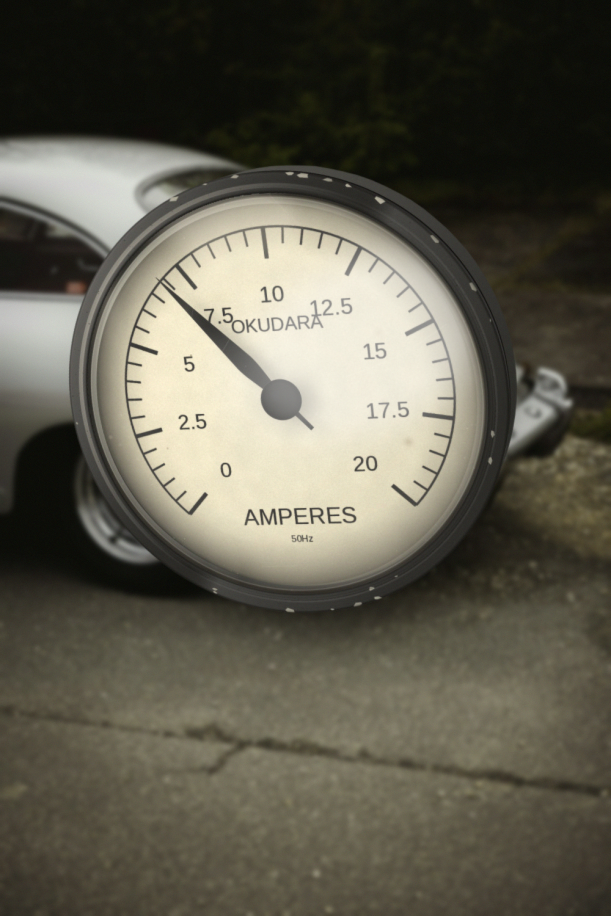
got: 7 A
